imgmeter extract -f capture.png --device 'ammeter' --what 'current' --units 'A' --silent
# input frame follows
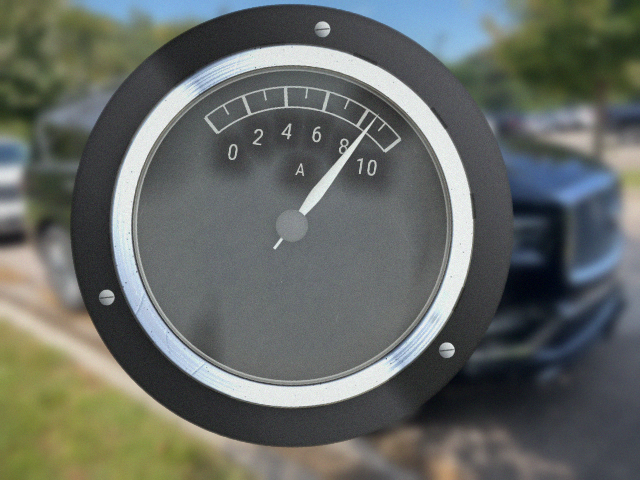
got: 8.5 A
